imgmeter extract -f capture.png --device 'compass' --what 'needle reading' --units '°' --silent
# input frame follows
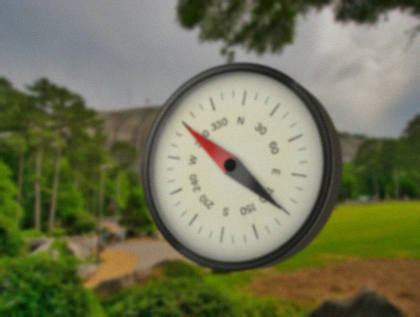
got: 300 °
